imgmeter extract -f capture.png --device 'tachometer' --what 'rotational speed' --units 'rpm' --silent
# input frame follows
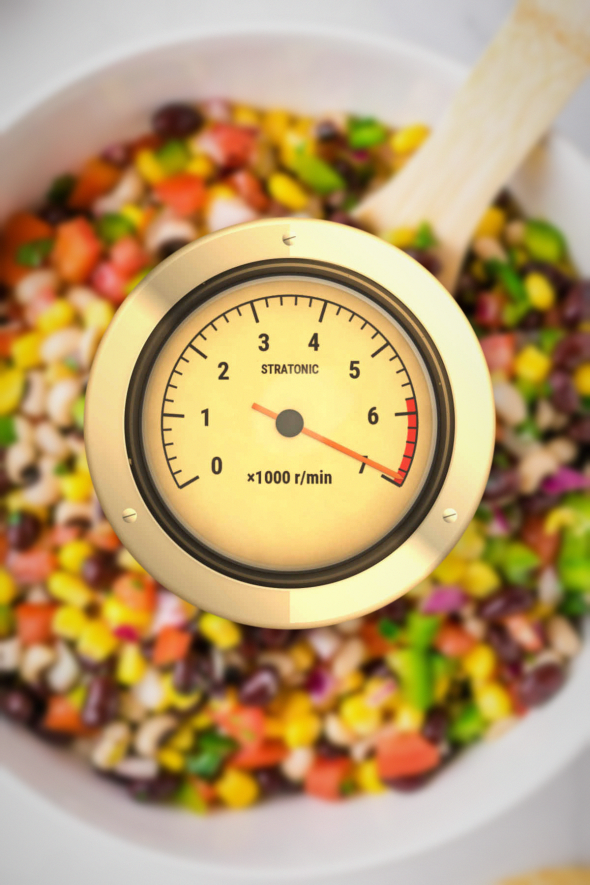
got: 6900 rpm
